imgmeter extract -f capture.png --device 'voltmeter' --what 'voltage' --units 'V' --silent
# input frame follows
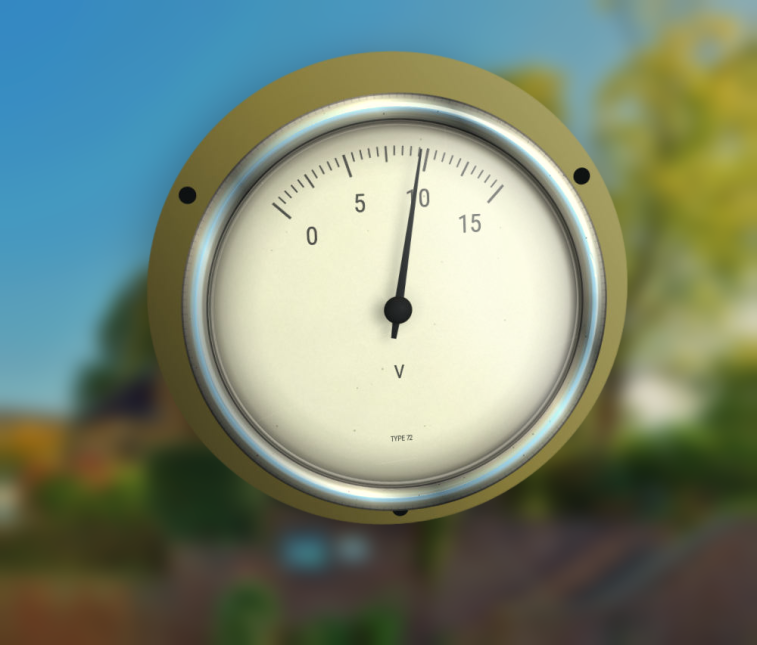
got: 9.5 V
